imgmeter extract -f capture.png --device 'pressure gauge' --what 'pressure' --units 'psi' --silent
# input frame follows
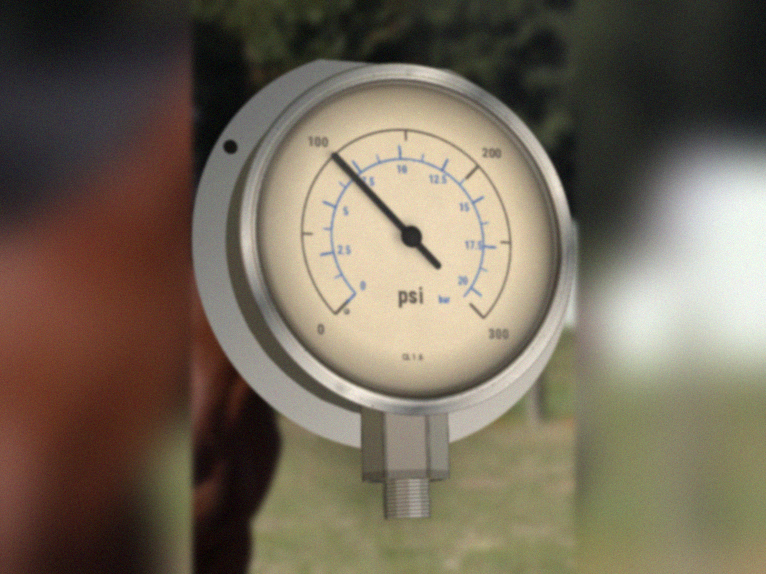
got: 100 psi
